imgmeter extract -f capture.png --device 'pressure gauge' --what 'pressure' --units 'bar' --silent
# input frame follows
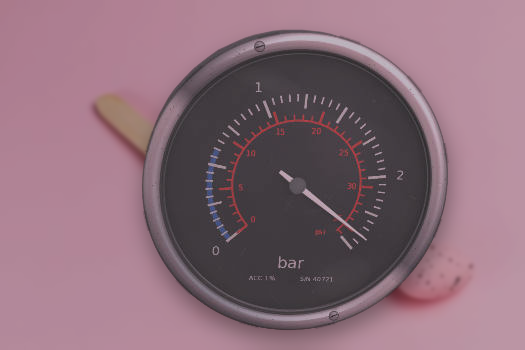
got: 2.4 bar
